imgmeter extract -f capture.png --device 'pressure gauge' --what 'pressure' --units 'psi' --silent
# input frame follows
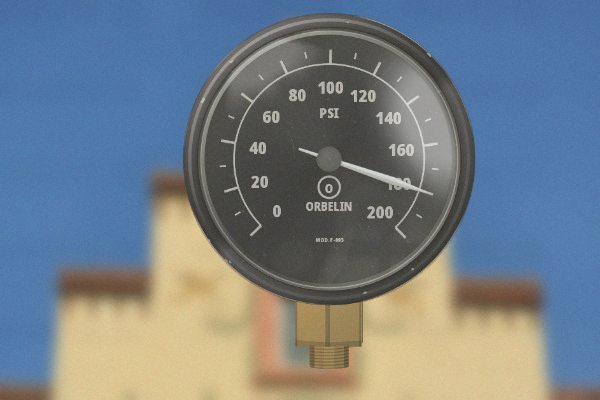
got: 180 psi
